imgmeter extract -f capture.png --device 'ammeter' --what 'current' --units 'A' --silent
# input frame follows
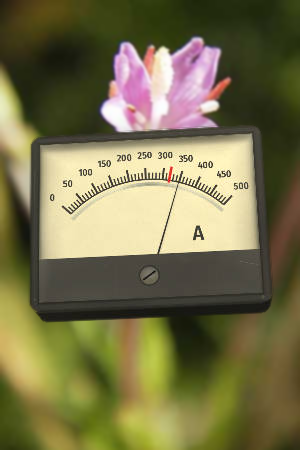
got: 350 A
